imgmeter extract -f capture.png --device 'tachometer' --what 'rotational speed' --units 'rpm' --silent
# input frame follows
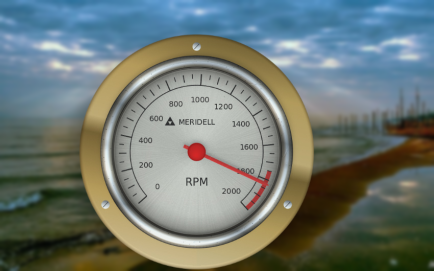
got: 1825 rpm
